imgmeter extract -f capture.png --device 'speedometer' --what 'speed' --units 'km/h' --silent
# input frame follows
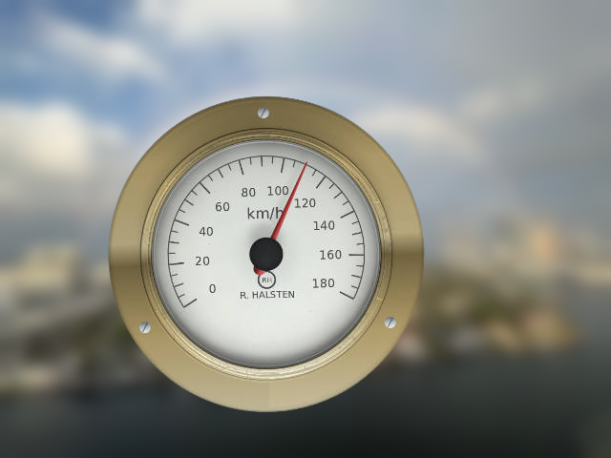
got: 110 km/h
